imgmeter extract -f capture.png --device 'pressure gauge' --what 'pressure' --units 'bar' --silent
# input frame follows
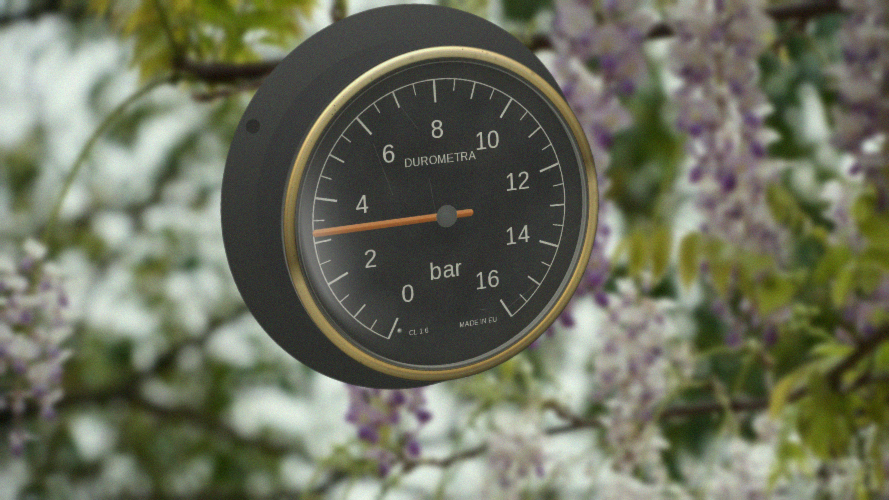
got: 3.25 bar
